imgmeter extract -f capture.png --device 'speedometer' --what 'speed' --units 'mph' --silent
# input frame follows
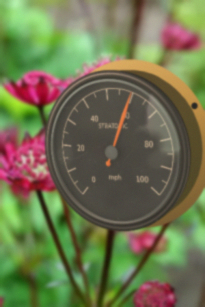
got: 60 mph
